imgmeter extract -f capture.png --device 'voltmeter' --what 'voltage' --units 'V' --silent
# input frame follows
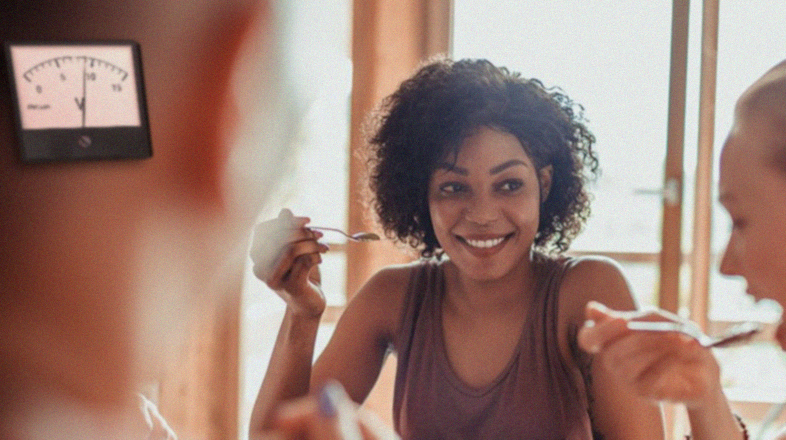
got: 9 V
